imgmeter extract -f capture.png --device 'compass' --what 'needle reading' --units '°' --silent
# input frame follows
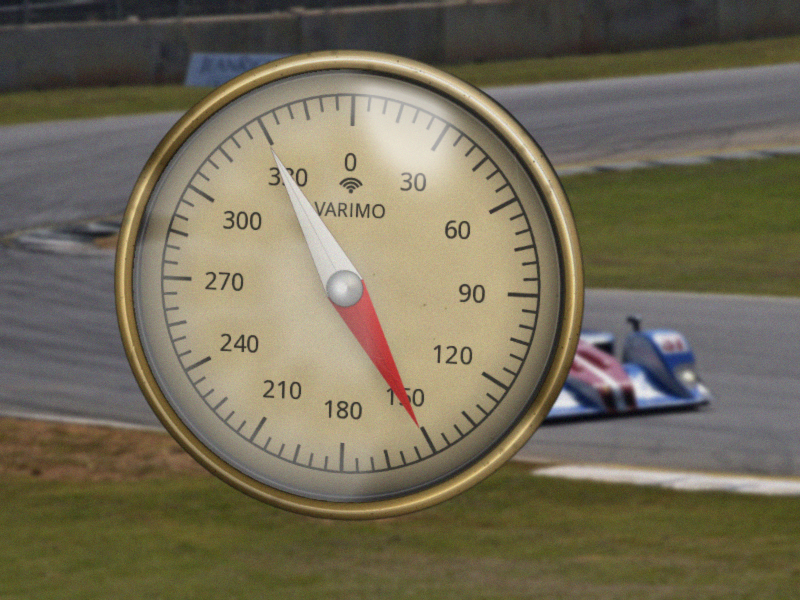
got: 150 °
